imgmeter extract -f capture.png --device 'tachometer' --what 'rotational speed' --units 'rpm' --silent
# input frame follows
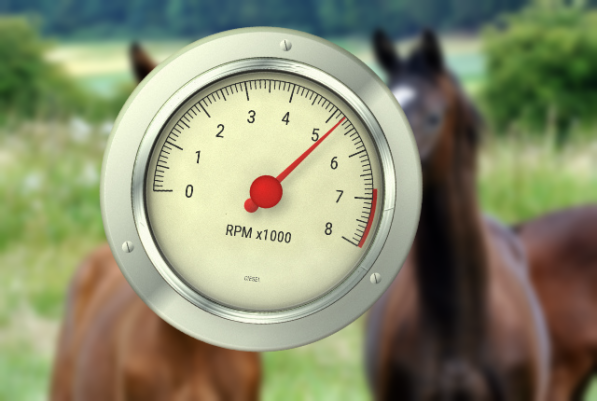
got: 5200 rpm
